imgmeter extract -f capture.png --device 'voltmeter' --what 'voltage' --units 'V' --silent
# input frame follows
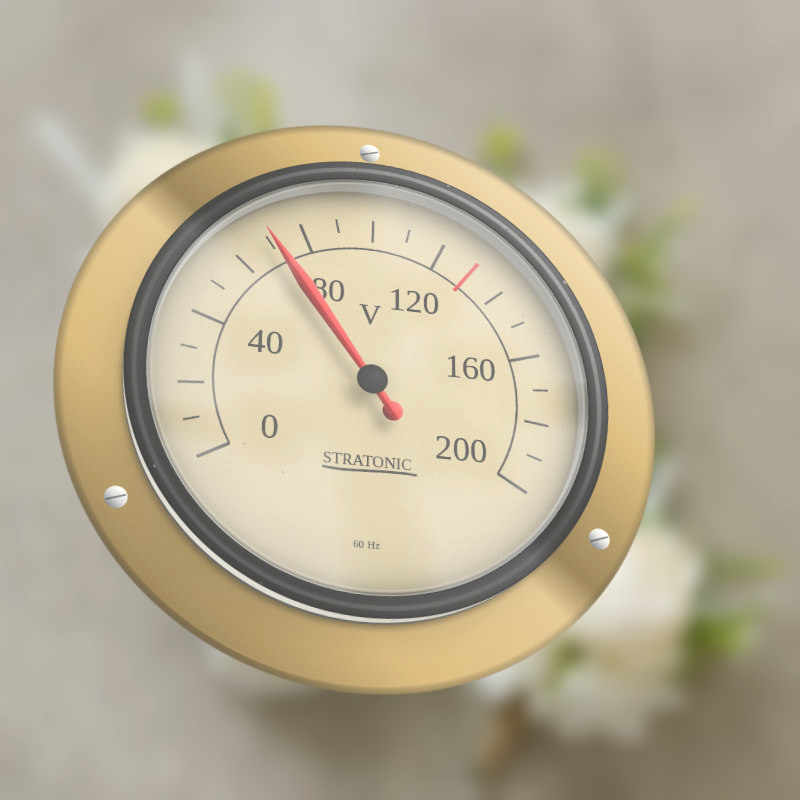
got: 70 V
